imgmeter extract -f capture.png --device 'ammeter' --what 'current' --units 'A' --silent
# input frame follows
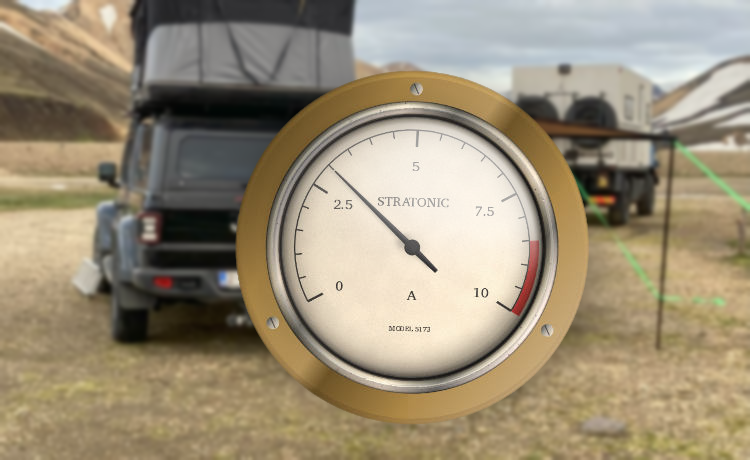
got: 3 A
